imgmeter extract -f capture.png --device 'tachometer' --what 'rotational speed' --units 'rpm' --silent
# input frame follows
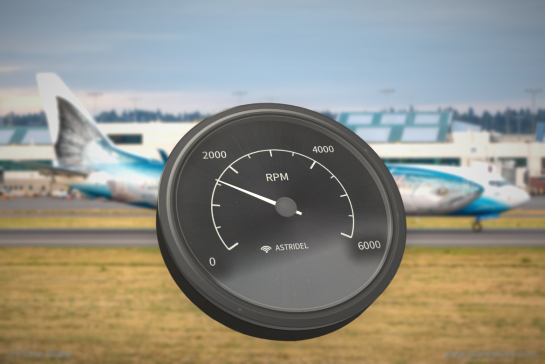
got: 1500 rpm
